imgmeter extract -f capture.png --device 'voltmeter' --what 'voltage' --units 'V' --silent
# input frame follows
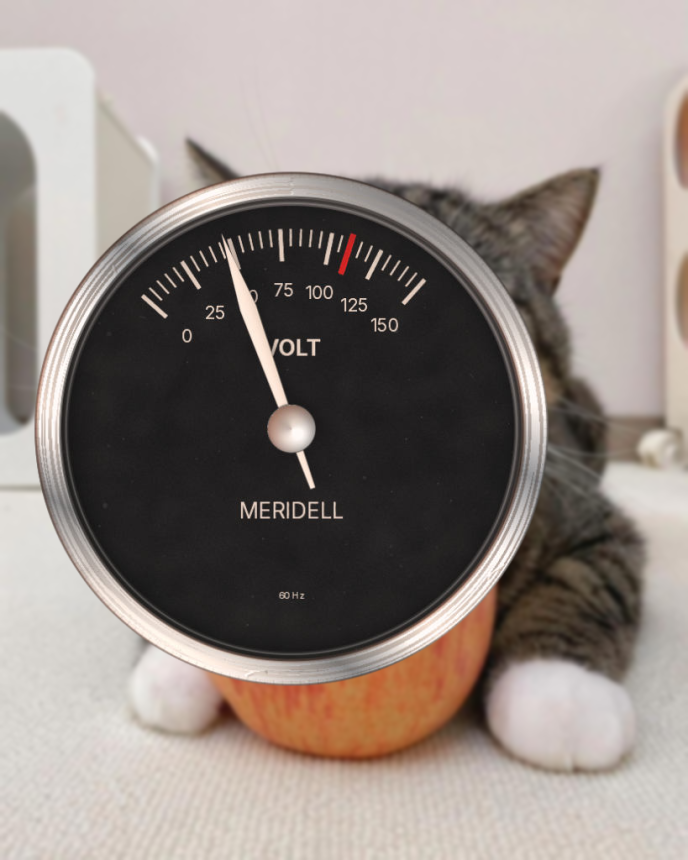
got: 47.5 V
